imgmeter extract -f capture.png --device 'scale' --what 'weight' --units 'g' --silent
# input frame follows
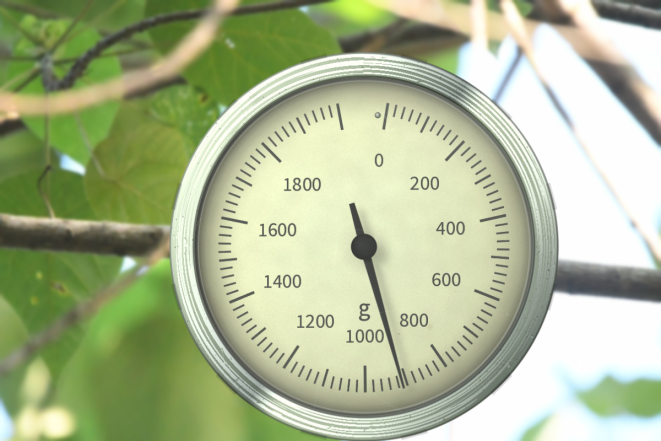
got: 910 g
